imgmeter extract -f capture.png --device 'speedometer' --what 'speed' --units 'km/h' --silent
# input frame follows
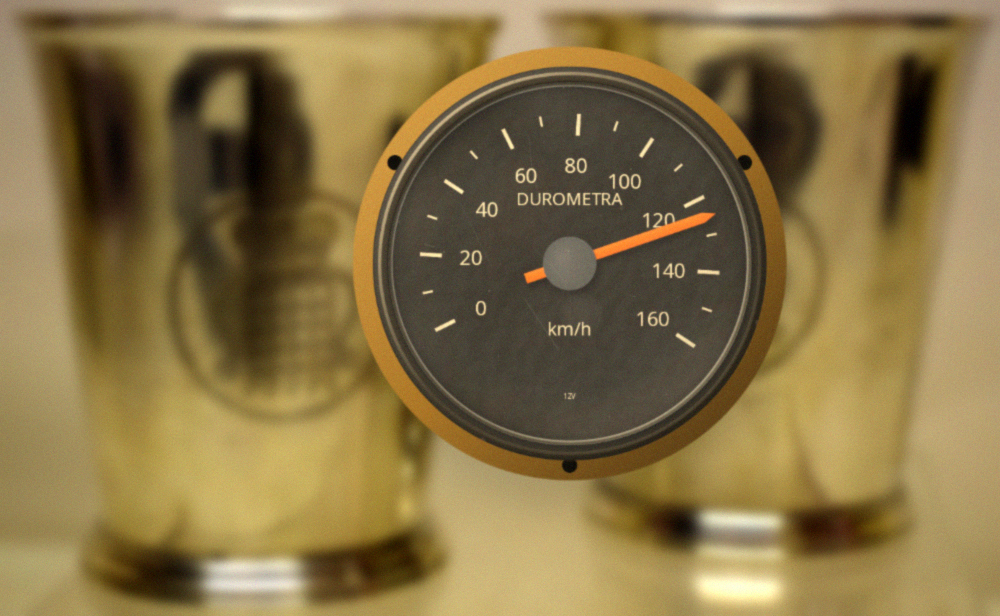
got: 125 km/h
